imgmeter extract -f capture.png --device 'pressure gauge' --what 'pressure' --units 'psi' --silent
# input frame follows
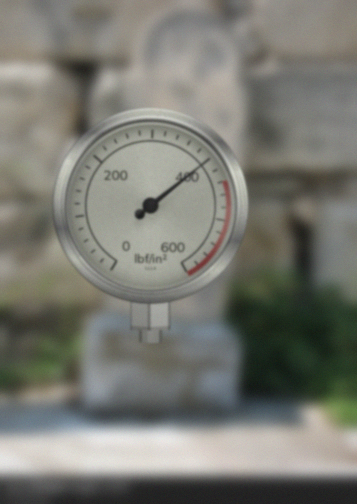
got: 400 psi
